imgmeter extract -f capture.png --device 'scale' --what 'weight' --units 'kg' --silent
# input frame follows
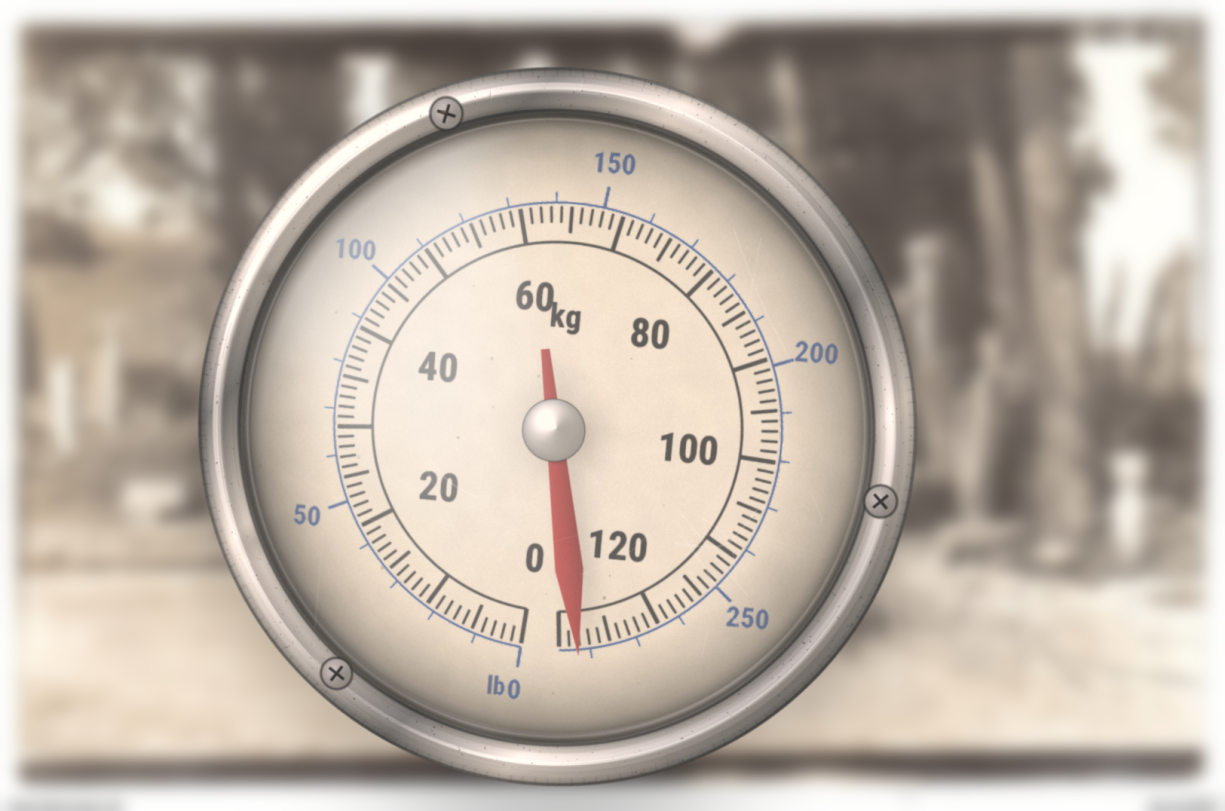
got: 128 kg
